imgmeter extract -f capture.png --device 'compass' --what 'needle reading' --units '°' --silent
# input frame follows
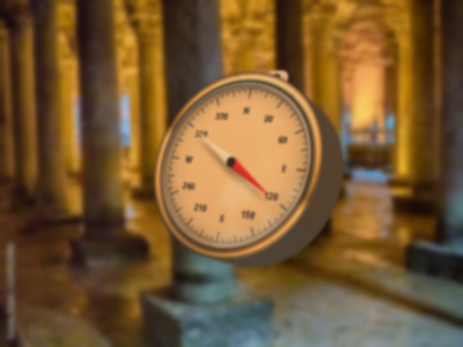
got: 120 °
